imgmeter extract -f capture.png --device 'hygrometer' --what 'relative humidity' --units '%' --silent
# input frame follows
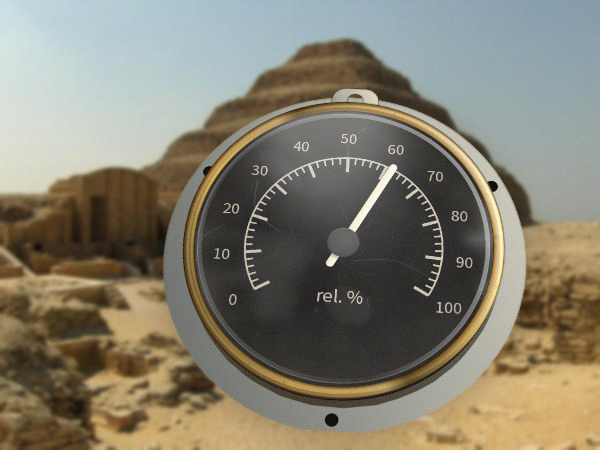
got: 62 %
